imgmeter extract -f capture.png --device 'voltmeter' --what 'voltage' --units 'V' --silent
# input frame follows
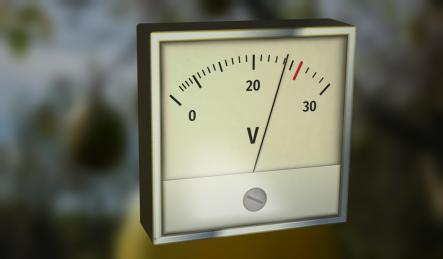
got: 24 V
